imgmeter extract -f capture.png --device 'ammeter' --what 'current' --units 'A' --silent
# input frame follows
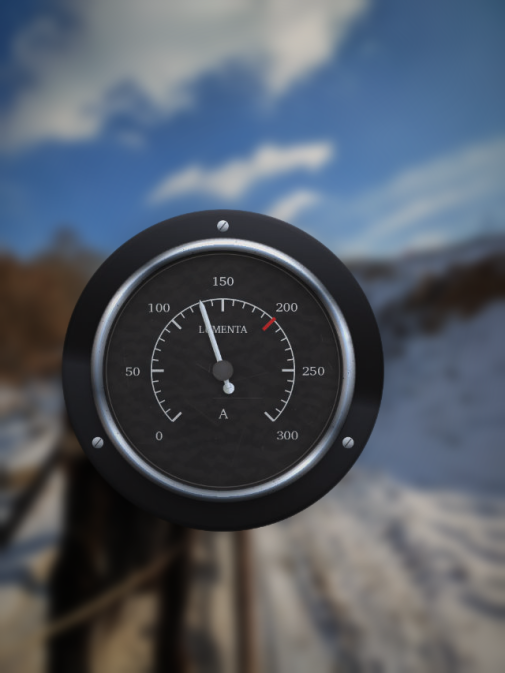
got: 130 A
